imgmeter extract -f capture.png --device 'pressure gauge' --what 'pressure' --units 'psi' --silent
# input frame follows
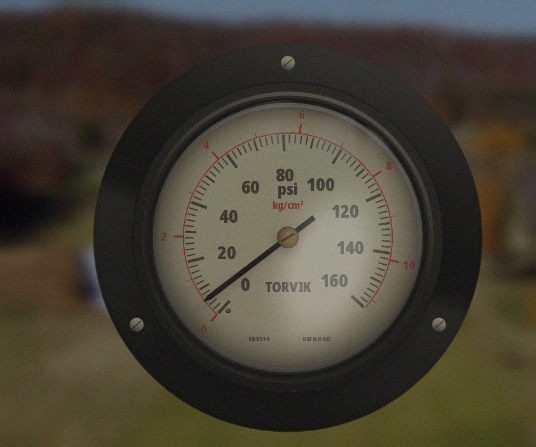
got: 6 psi
